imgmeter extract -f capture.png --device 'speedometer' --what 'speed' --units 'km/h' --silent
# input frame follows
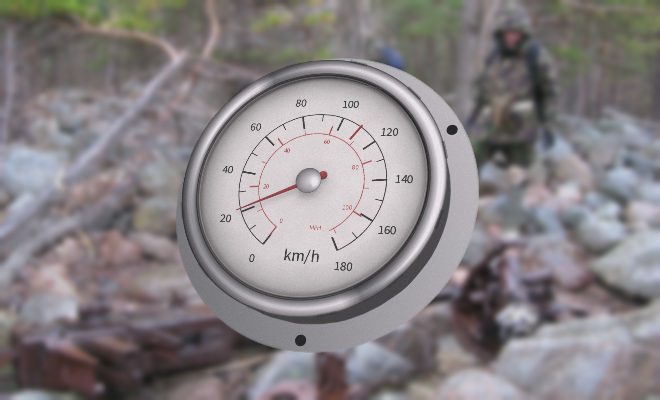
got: 20 km/h
